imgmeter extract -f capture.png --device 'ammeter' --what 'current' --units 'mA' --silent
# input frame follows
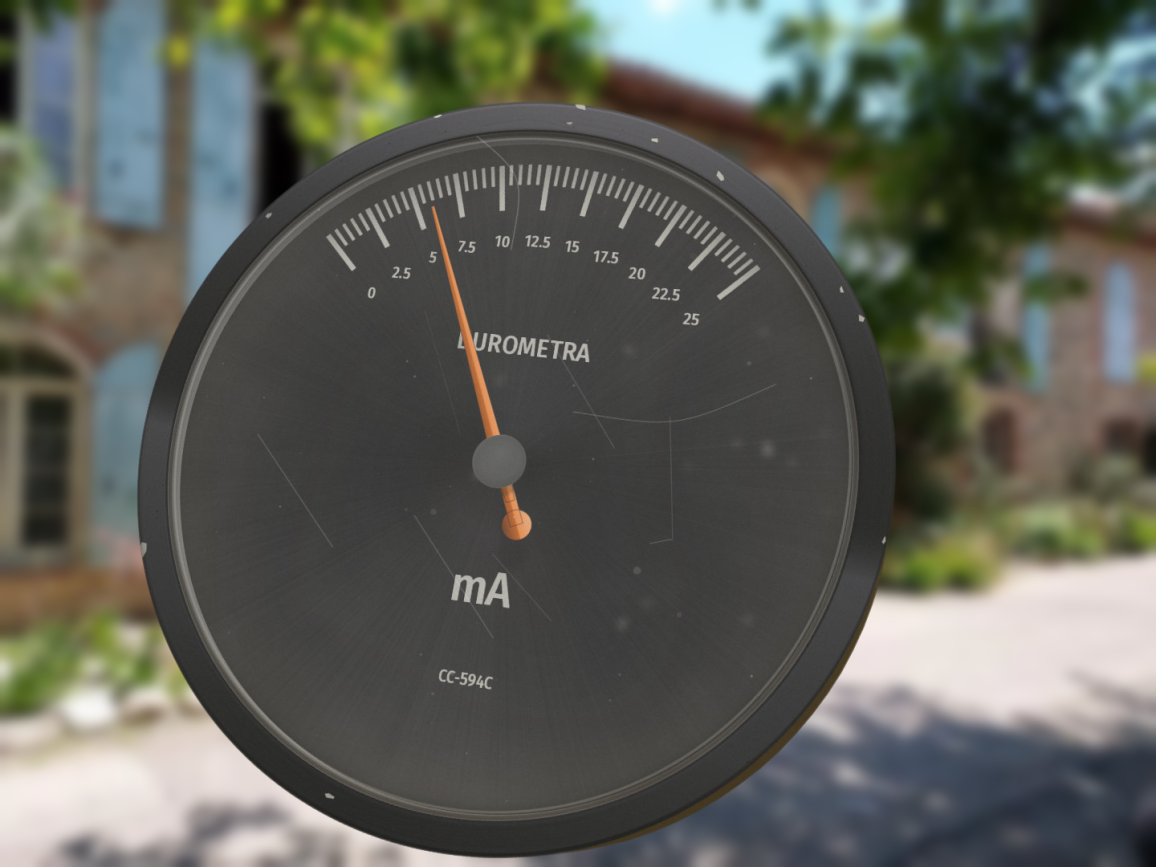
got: 6 mA
